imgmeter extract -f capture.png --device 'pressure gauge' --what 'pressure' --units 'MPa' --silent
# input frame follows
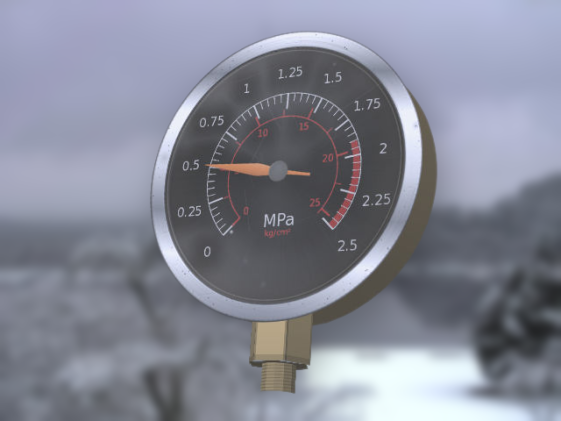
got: 0.5 MPa
